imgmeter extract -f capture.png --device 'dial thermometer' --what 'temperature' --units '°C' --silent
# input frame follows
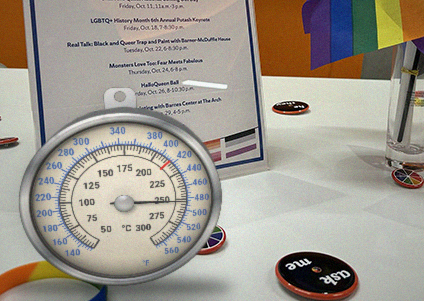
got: 250 °C
